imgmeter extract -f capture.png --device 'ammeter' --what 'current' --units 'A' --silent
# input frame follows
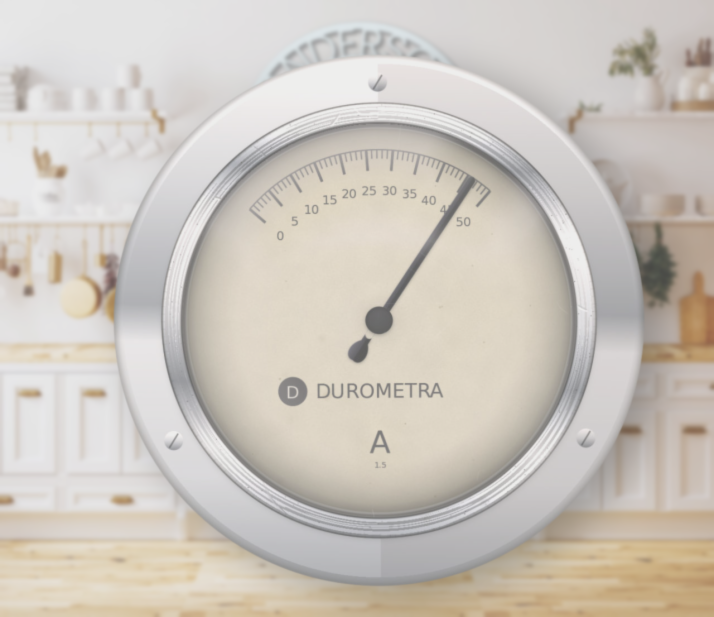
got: 46 A
